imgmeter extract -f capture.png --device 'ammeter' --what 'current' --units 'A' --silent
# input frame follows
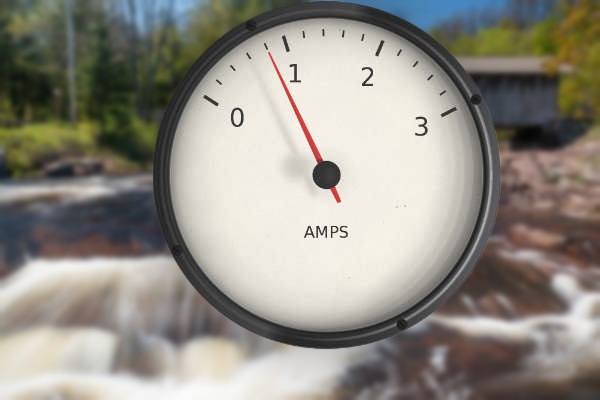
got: 0.8 A
